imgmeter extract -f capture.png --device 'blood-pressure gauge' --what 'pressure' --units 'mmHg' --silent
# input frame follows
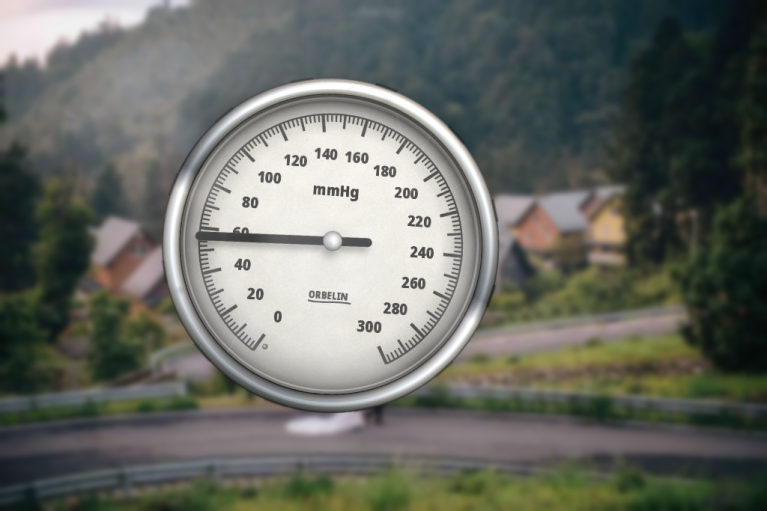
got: 56 mmHg
